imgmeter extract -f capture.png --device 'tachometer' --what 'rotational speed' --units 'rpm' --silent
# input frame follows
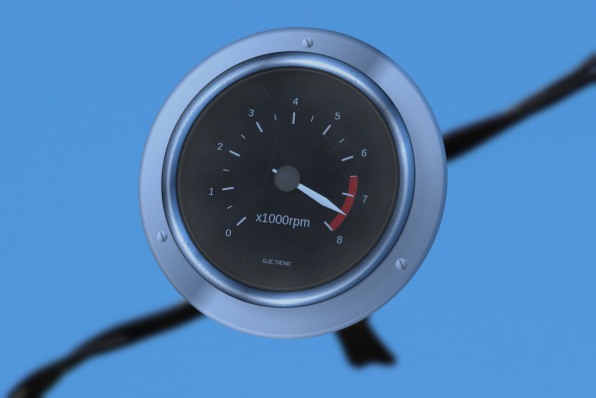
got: 7500 rpm
